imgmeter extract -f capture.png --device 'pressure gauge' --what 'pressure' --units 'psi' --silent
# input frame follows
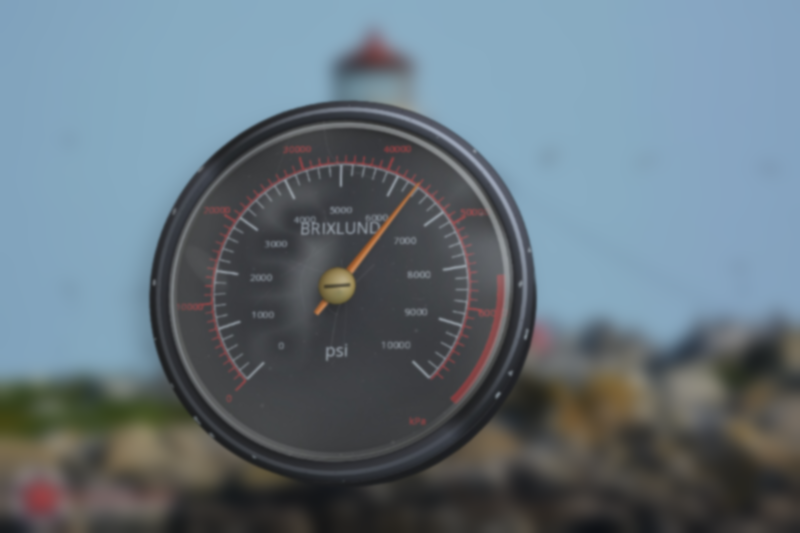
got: 6400 psi
